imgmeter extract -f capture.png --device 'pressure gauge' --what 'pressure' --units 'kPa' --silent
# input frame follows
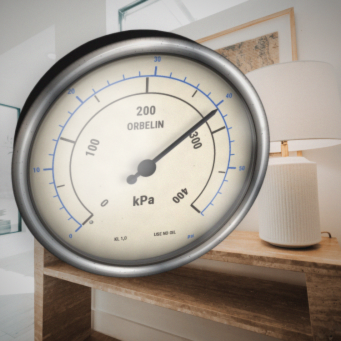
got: 275 kPa
